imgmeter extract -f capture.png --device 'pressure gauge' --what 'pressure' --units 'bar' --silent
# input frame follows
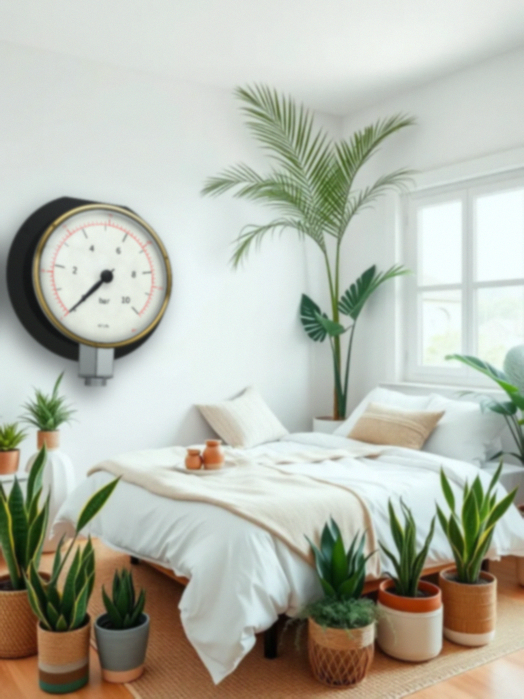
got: 0 bar
